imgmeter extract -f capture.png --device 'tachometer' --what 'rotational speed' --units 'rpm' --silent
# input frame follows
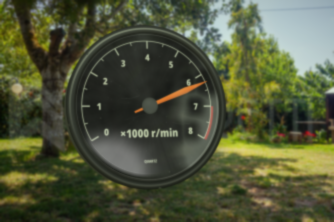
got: 6250 rpm
